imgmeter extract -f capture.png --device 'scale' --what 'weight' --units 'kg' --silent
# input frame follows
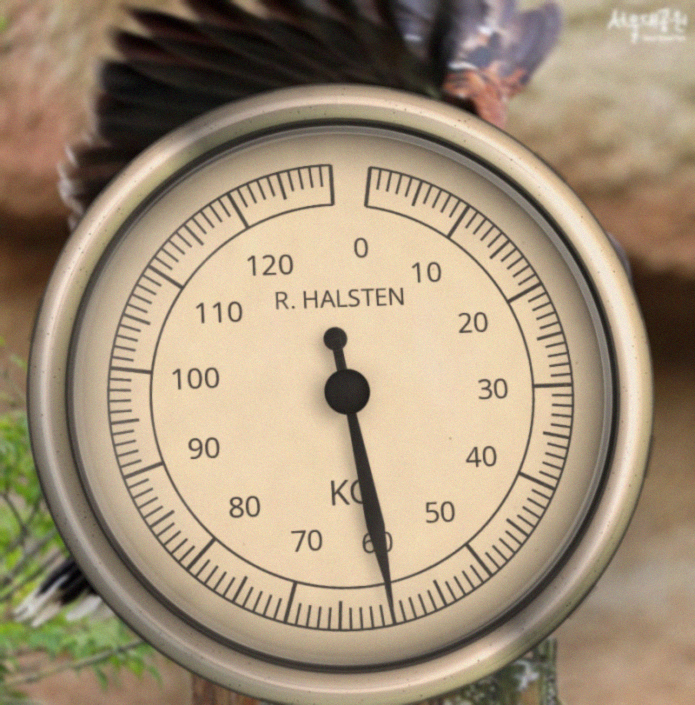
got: 60 kg
